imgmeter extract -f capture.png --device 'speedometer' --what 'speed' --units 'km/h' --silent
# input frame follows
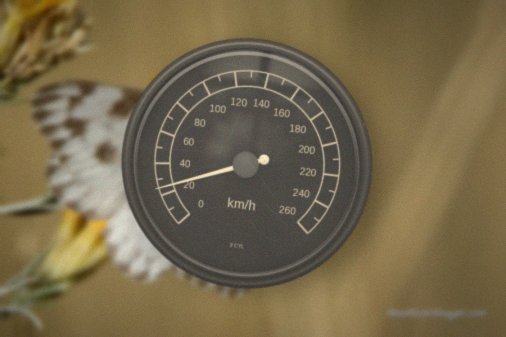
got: 25 km/h
